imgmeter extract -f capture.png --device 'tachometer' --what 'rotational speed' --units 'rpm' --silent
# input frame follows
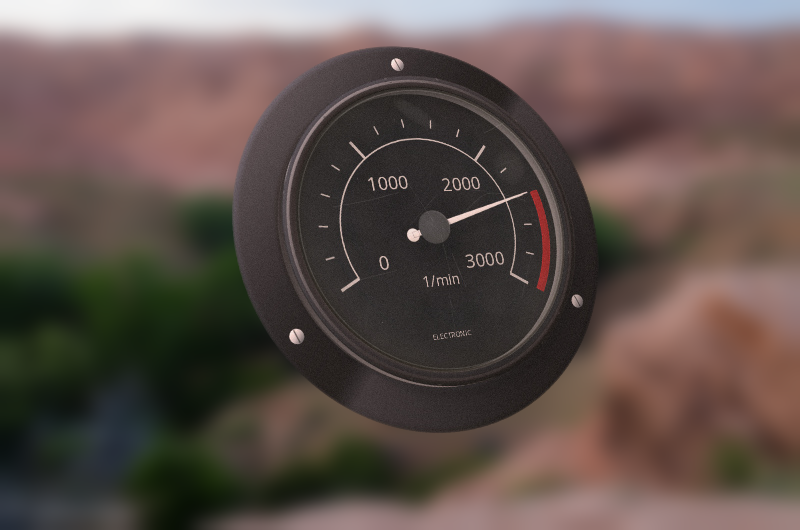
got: 2400 rpm
